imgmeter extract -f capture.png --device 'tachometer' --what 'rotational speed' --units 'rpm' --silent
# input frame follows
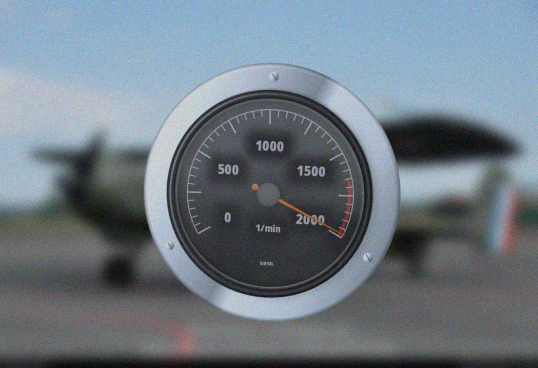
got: 1975 rpm
